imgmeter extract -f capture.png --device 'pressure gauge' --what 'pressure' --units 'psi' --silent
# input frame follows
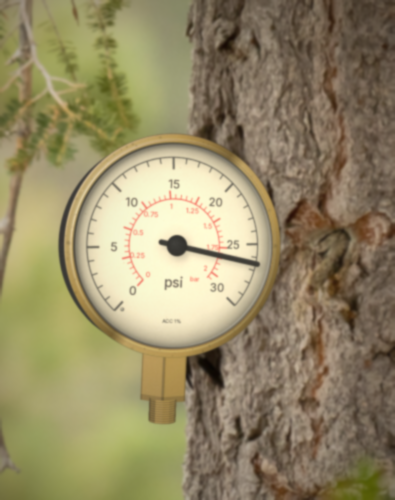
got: 26.5 psi
